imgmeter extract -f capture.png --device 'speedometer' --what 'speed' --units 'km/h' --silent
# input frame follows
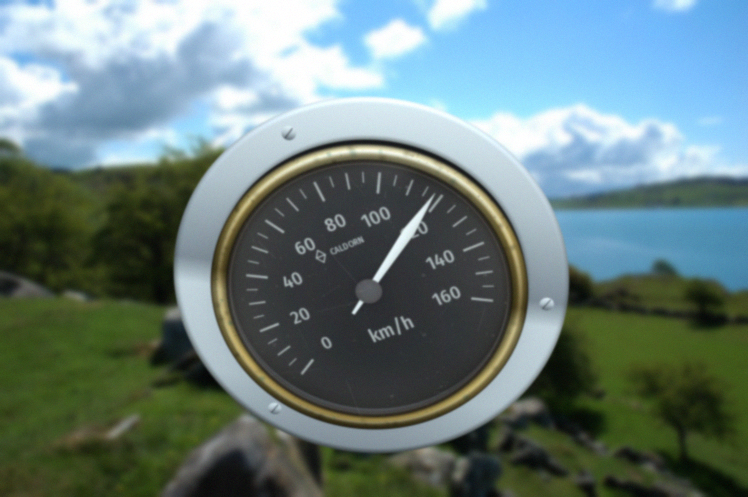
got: 117.5 km/h
